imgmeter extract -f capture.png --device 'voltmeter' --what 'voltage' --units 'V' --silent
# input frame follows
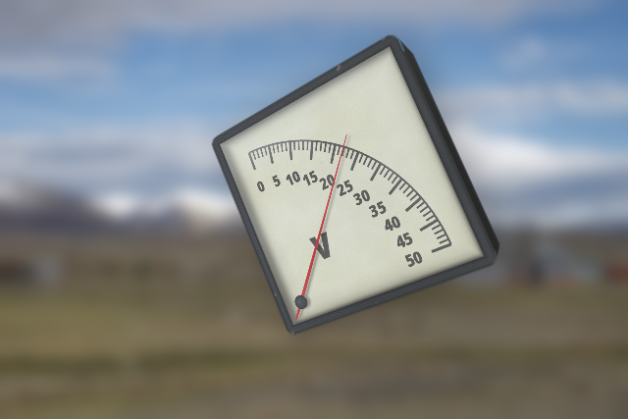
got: 22 V
